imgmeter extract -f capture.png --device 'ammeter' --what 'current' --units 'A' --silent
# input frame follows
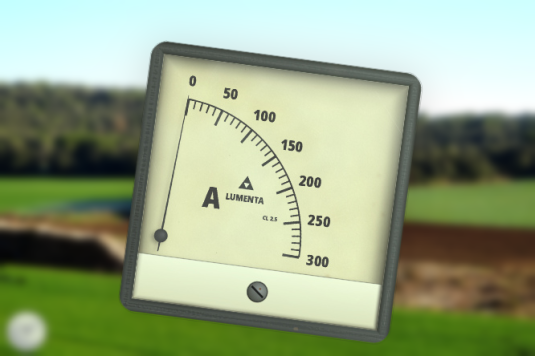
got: 0 A
